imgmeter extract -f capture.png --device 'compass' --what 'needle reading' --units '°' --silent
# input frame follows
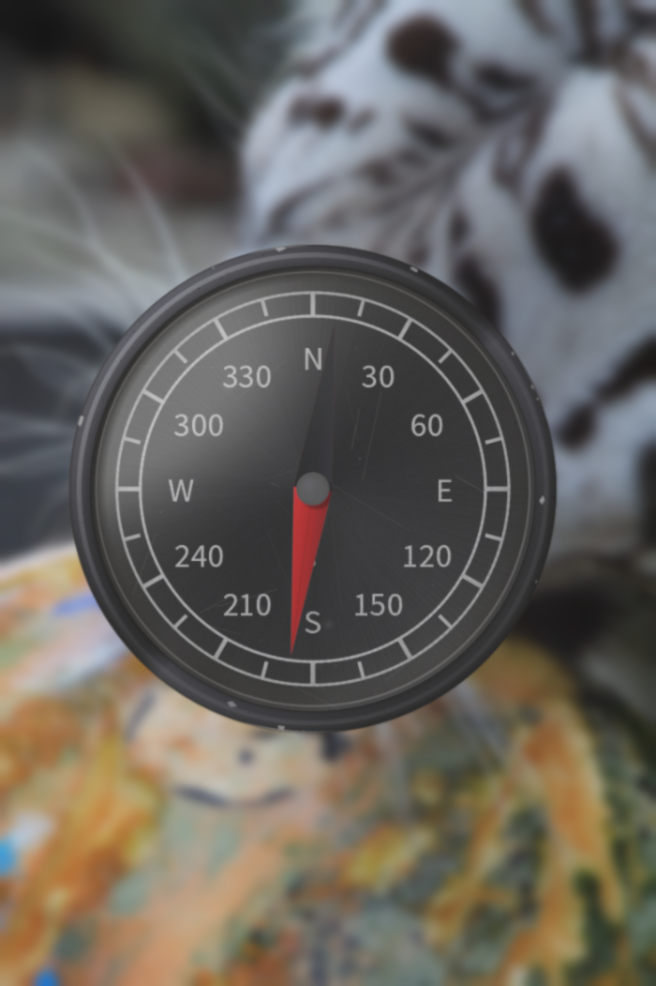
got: 187.5 °
